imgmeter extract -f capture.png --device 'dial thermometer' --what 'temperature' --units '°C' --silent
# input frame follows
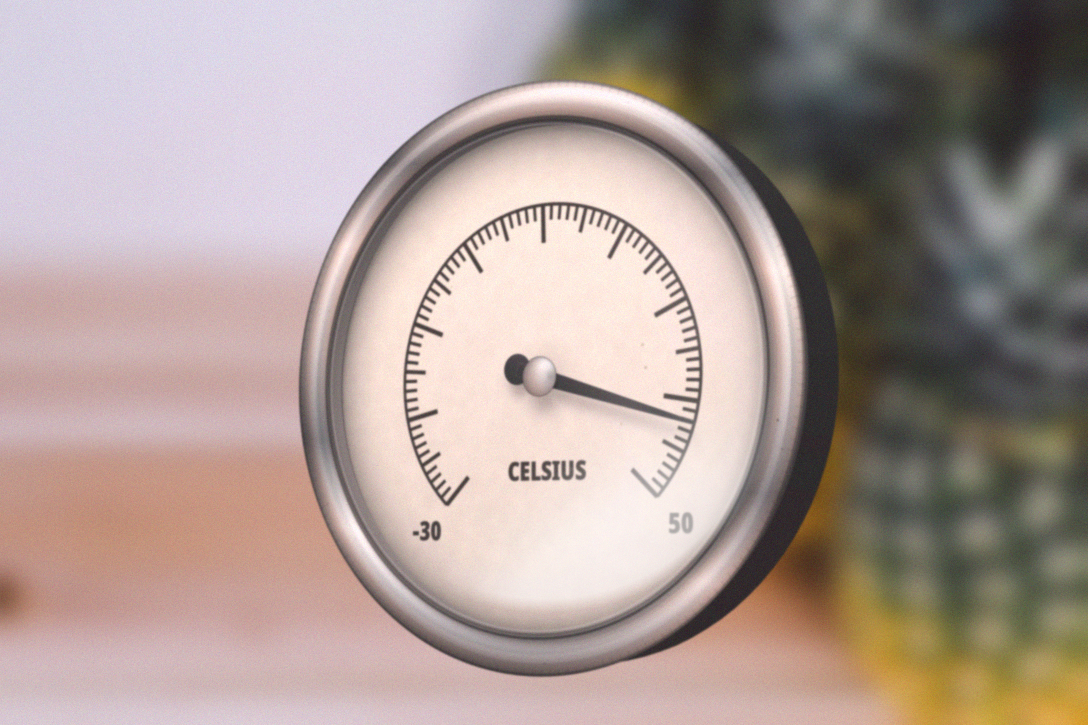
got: 42 °C
